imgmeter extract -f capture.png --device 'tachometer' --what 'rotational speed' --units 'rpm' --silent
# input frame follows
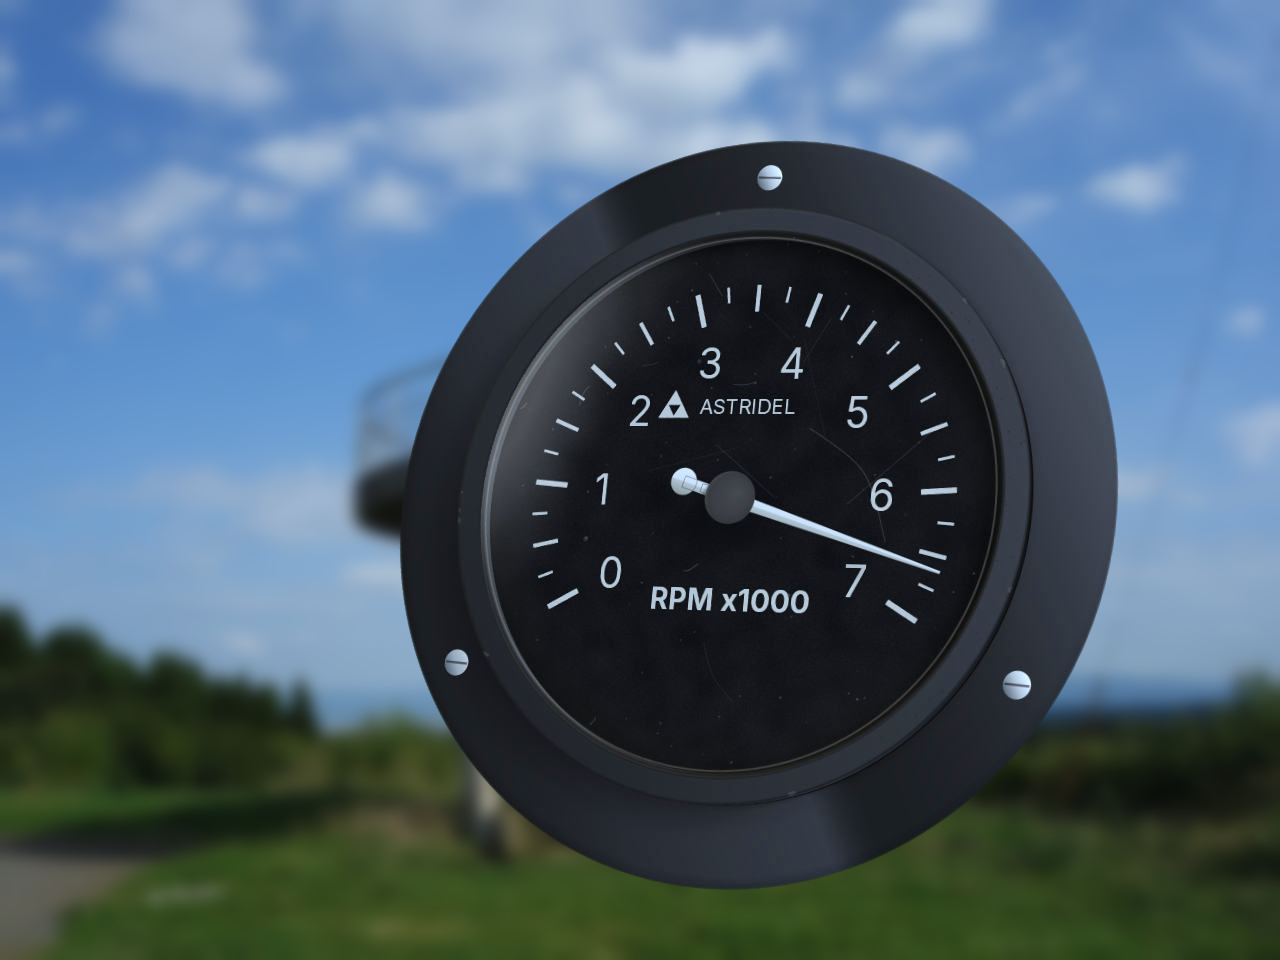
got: 6625 rpm
